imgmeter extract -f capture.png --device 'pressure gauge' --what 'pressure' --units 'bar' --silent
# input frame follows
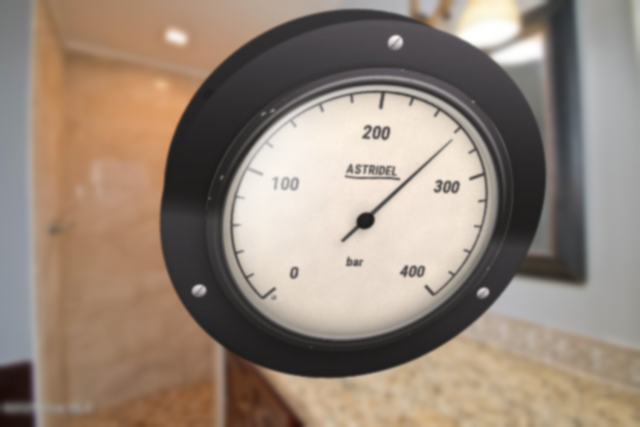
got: 260 bar
